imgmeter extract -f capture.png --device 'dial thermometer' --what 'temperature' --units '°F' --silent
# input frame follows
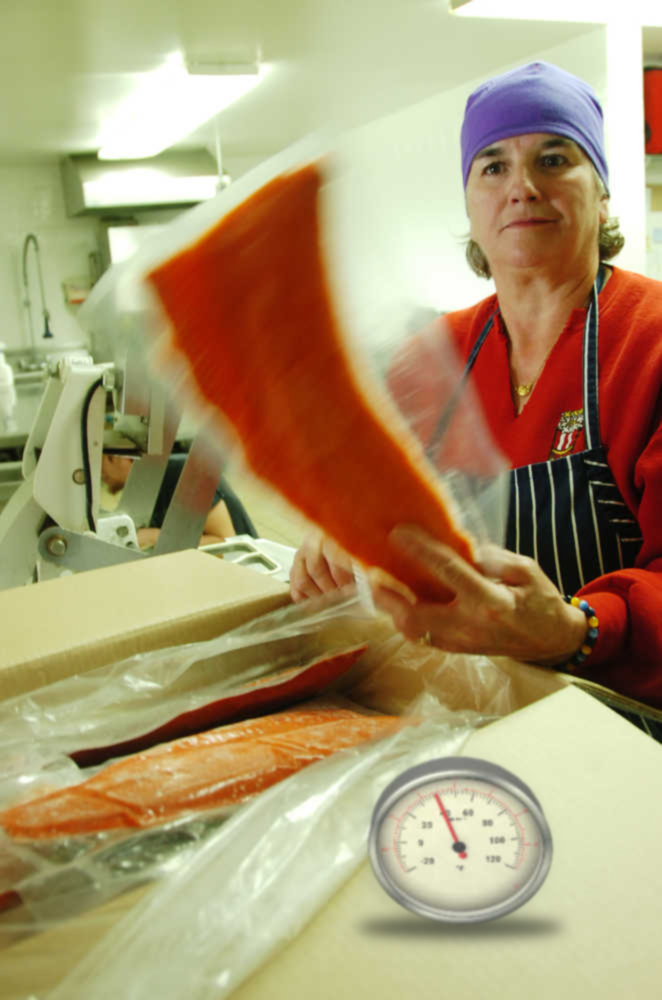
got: 40 °F
